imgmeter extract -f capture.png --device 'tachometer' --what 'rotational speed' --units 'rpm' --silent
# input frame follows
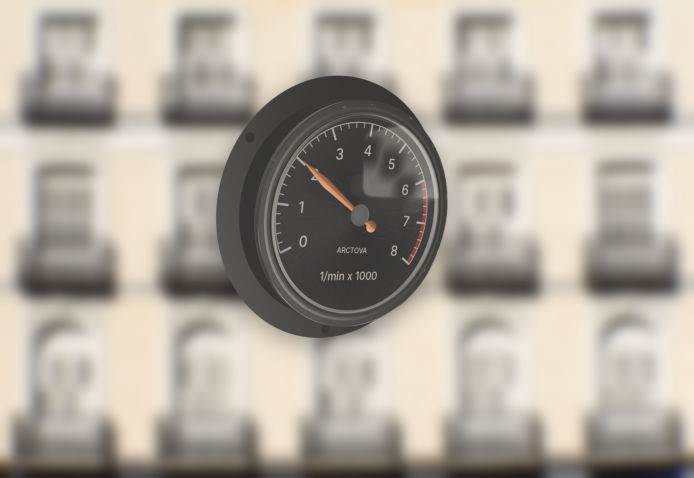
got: 2000 rpm
